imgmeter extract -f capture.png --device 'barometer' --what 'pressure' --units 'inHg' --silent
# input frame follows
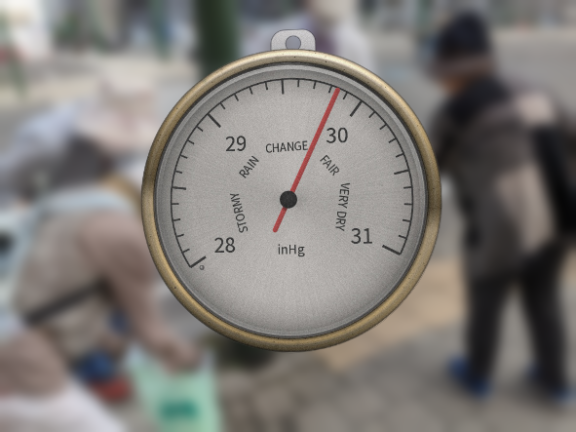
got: 29.85 inHg
